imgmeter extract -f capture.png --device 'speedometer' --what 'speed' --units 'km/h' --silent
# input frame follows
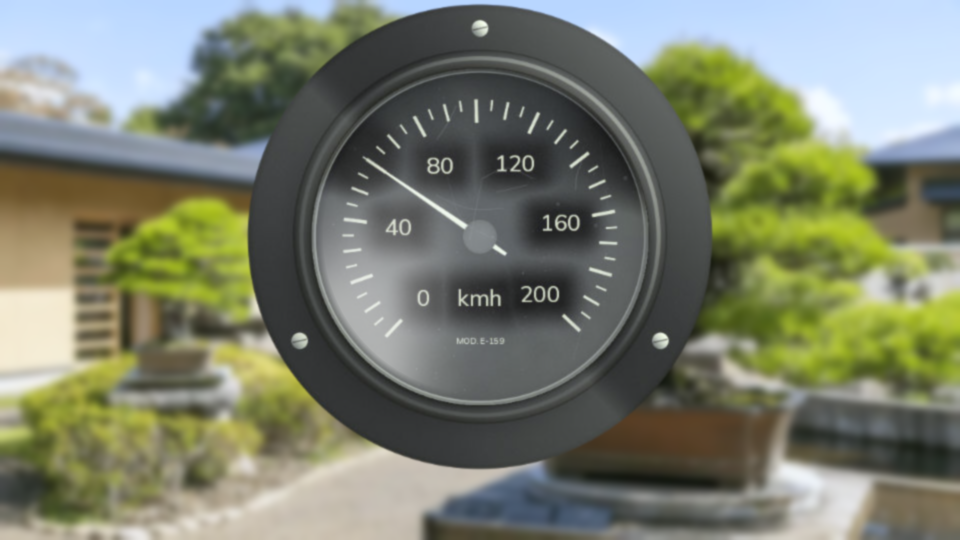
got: 60 km/h
